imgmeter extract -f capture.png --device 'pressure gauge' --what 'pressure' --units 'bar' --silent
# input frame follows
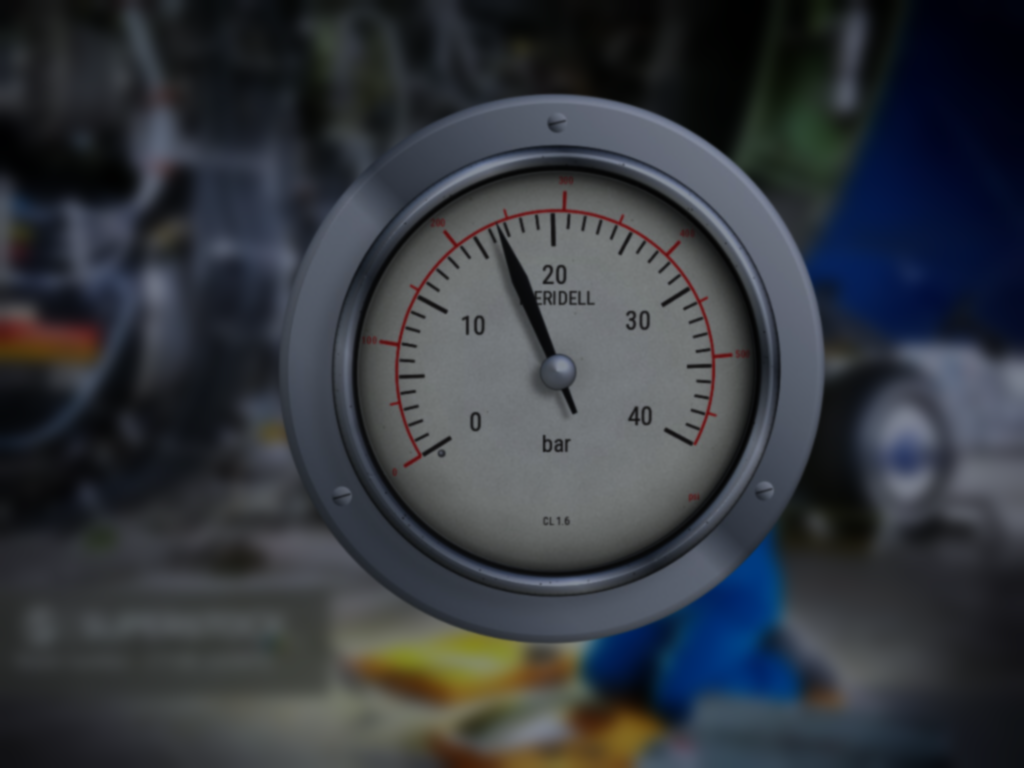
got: 16.5 bar
